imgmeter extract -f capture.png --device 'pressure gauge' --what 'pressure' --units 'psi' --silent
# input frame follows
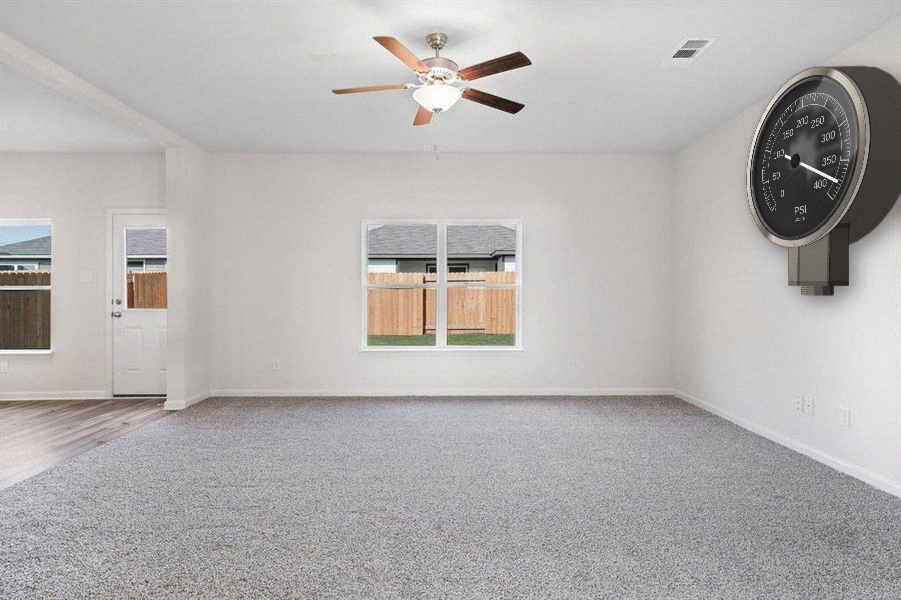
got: 375 psi
